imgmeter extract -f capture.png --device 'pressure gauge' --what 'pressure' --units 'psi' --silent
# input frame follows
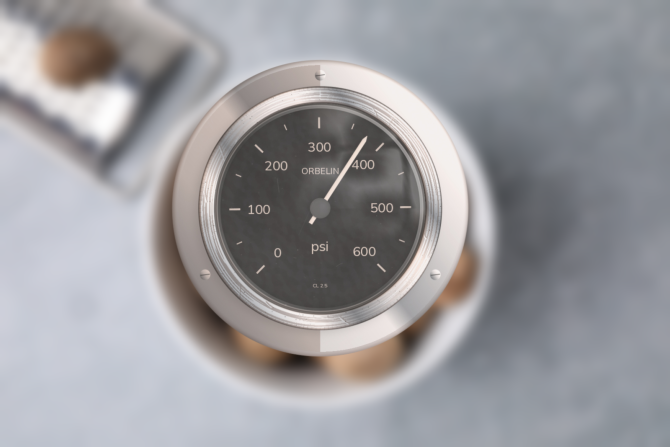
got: 375 psi
